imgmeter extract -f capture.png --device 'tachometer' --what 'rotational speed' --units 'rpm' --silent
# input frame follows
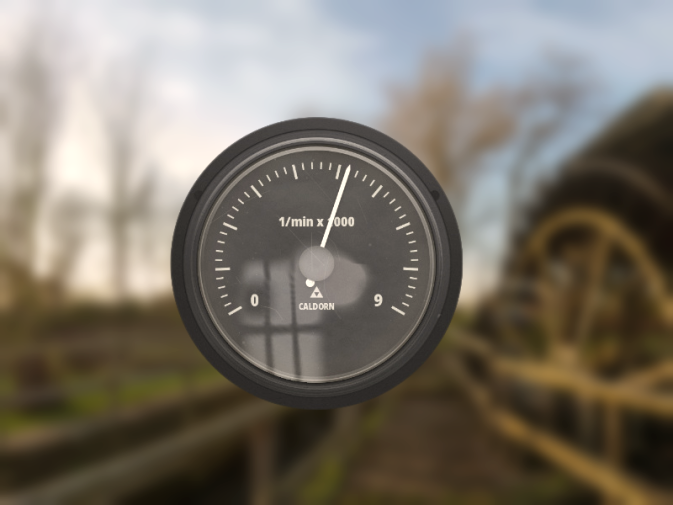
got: 5200 rpm
